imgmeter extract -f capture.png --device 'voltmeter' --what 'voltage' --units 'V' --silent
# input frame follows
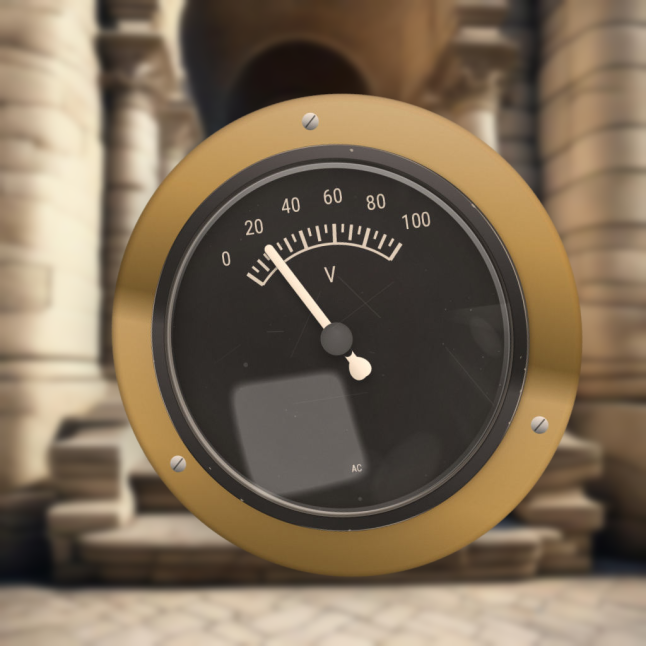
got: 20 V
